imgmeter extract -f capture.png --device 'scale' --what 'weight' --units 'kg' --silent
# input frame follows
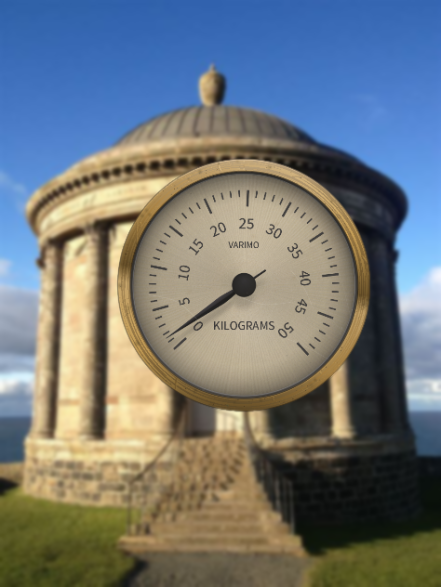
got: 1.5 kg
